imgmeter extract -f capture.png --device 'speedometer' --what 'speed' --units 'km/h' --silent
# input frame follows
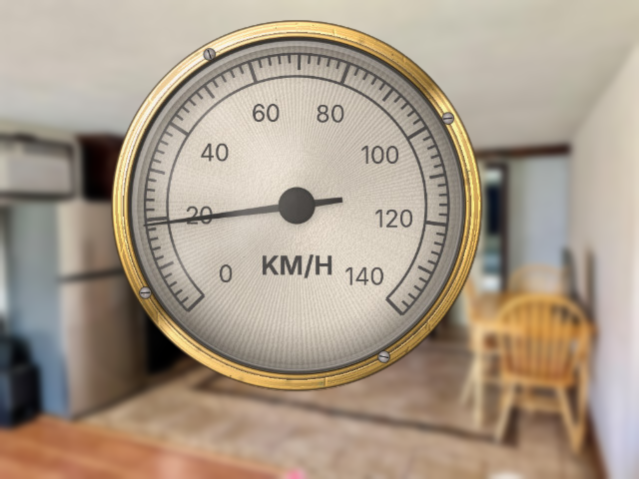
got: 19 km/h
